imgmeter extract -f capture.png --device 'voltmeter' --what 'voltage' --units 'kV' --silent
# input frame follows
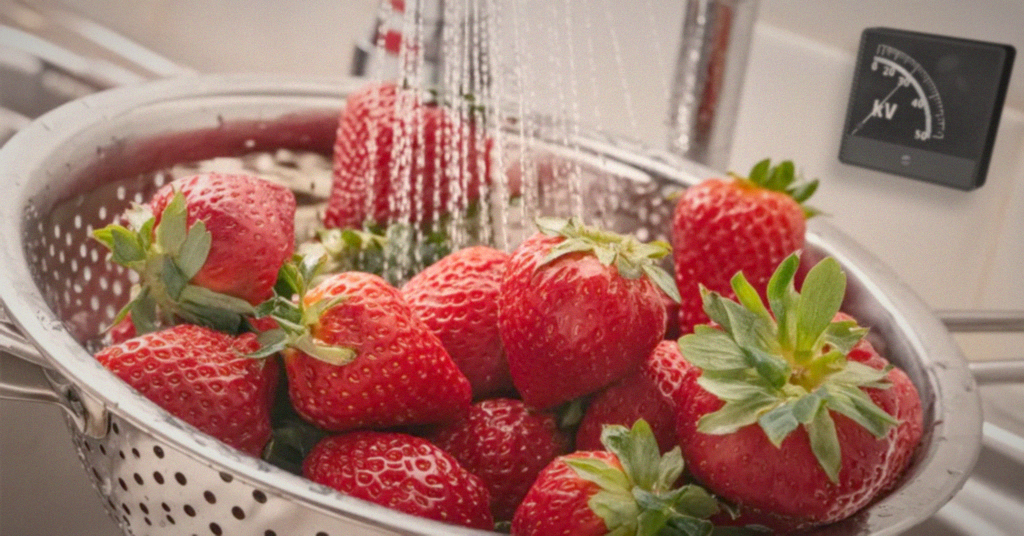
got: 30 kV
